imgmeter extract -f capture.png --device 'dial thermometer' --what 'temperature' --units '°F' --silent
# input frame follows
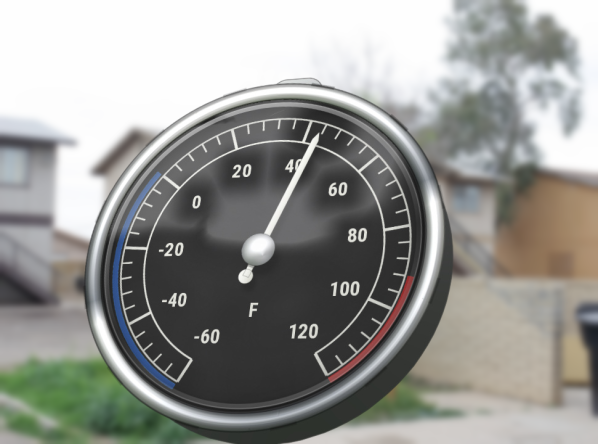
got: 44 °F
